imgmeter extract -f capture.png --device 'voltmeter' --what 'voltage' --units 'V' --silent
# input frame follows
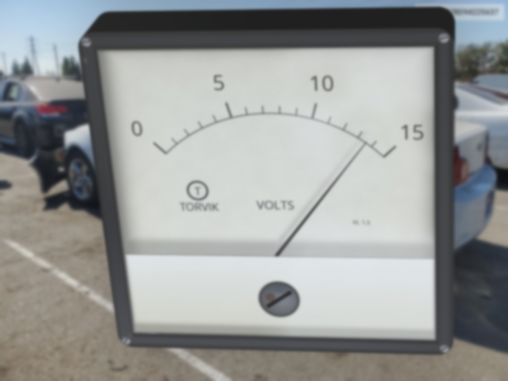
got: 13.5 V
